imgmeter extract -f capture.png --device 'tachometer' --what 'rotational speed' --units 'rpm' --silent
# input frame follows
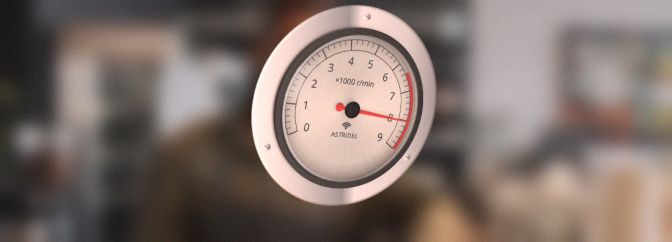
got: 8000 rpm
